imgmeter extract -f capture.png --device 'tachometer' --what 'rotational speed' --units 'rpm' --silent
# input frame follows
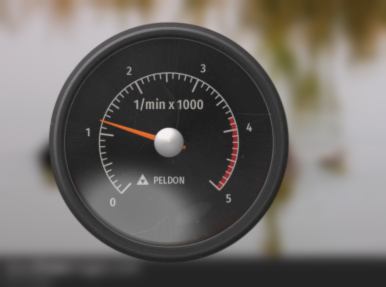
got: 1200 rpm
